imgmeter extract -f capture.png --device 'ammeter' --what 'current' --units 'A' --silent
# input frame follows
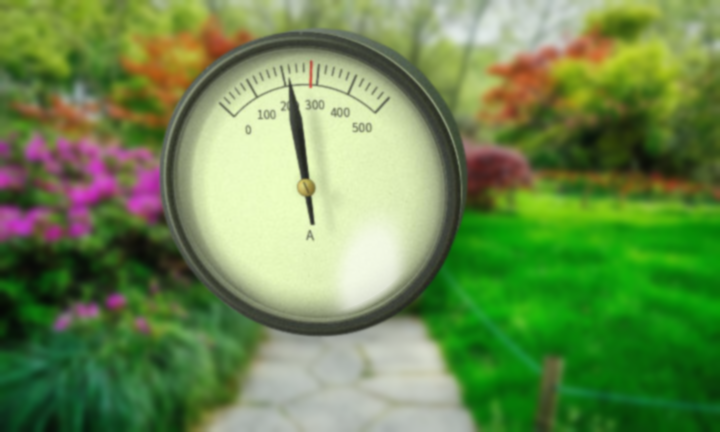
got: 220 A
